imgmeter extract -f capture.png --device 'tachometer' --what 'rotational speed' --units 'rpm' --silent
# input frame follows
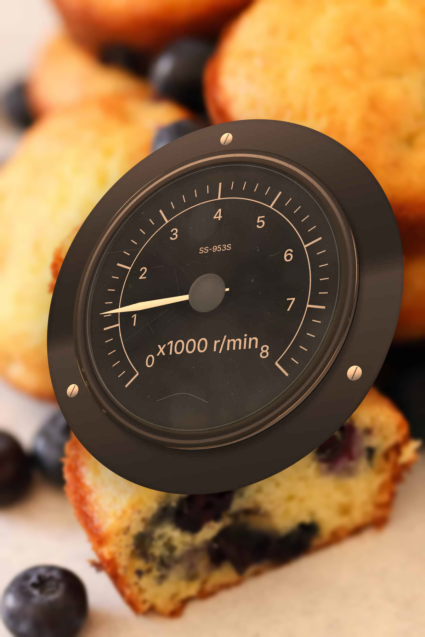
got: 1200 rpm
